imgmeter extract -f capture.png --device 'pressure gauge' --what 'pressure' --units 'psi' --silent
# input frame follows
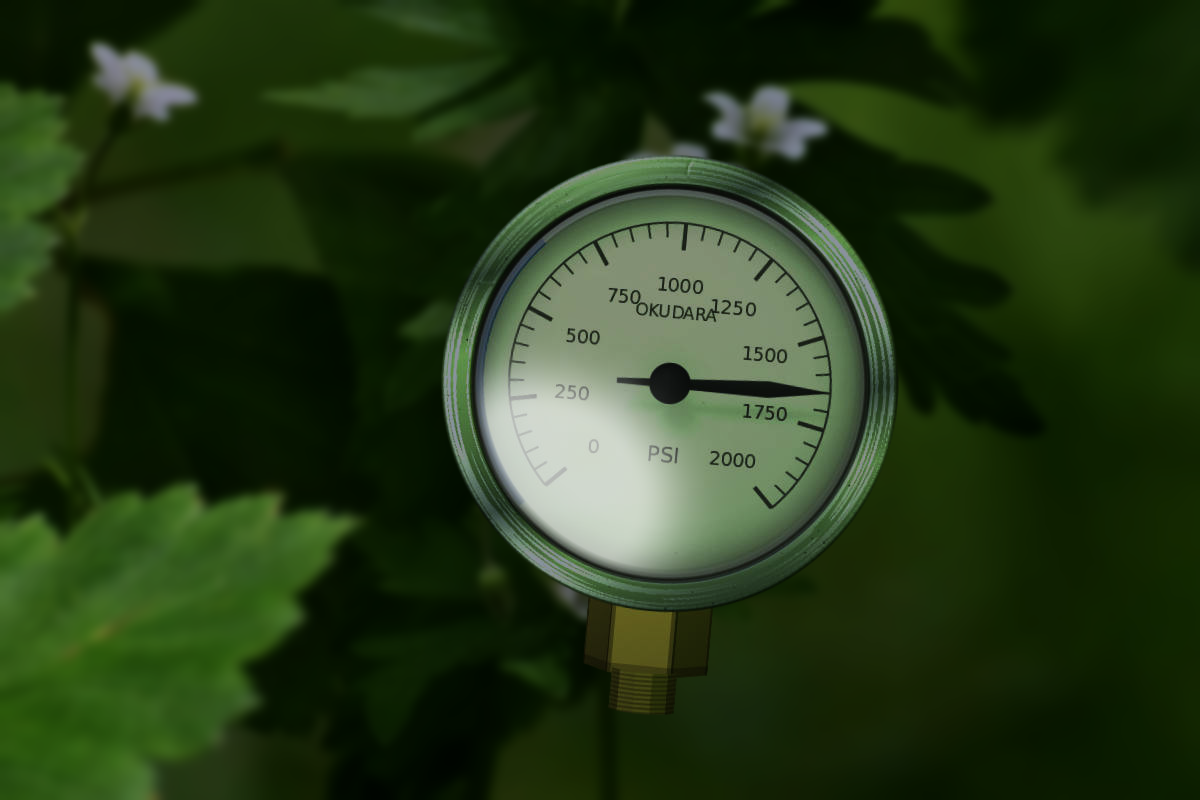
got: 1650 psi
